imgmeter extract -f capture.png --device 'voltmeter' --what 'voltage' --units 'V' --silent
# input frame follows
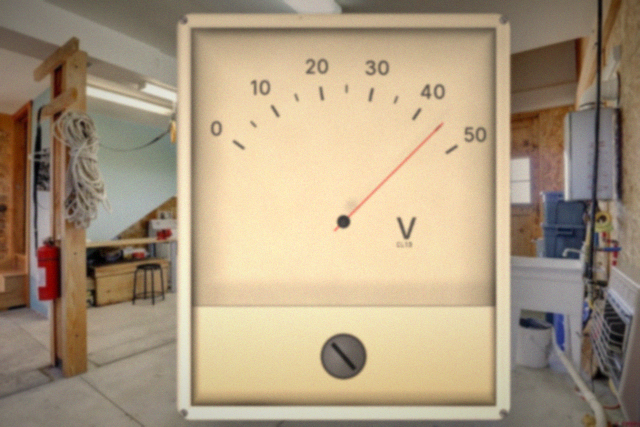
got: 45 V
